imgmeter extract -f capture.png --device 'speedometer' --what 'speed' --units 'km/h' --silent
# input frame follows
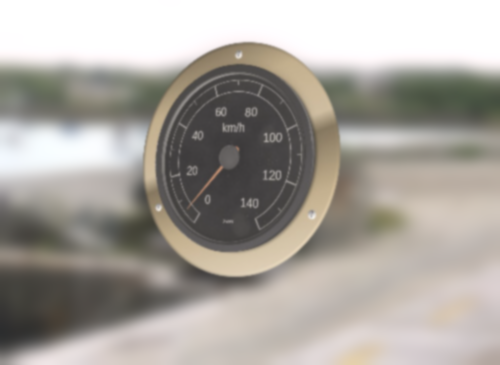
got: 5 km/h
